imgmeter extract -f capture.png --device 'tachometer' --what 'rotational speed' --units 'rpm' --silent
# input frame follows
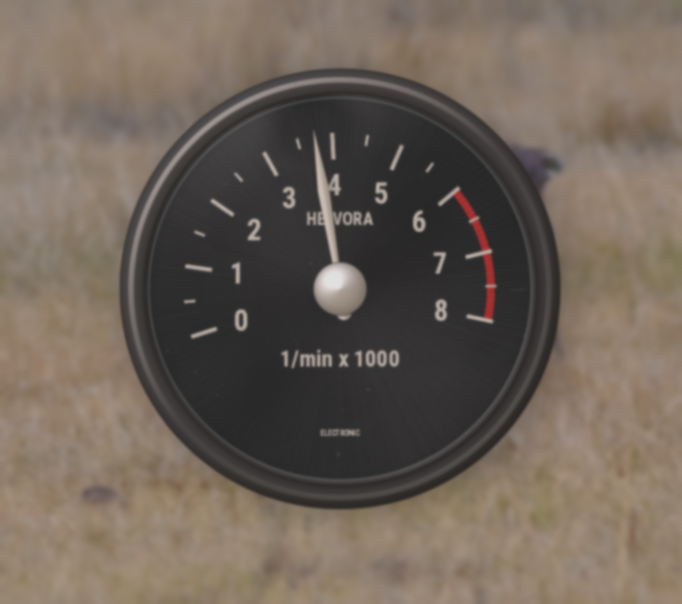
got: 3750 rpm
